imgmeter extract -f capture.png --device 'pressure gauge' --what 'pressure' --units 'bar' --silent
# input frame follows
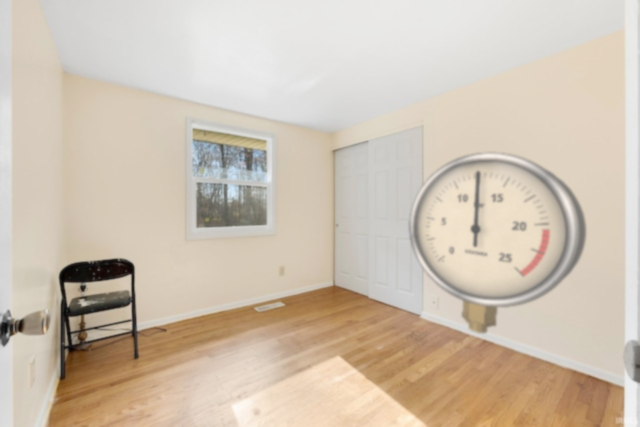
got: 12.5 bar
